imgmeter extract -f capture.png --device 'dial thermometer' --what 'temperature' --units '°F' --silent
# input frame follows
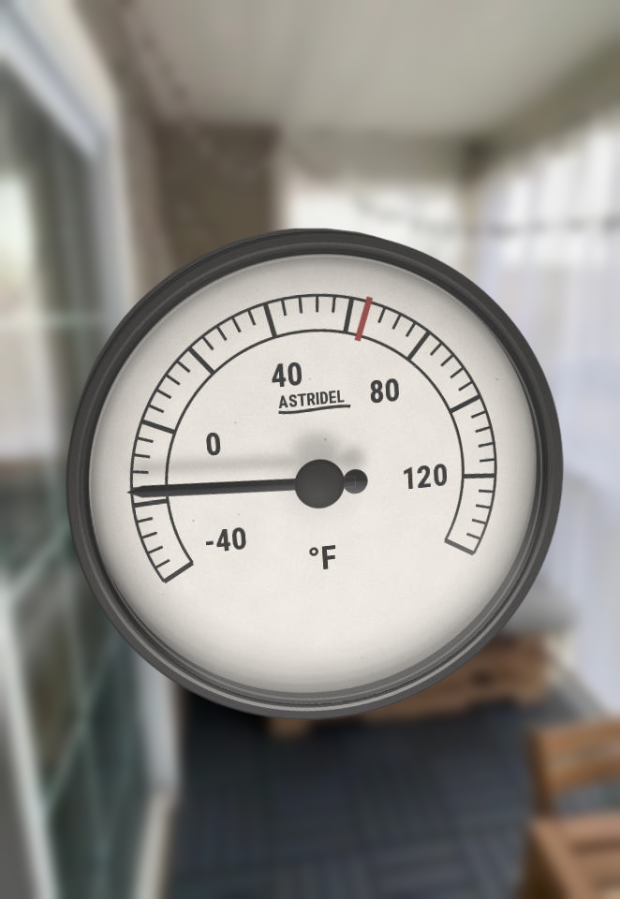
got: -16 °F
